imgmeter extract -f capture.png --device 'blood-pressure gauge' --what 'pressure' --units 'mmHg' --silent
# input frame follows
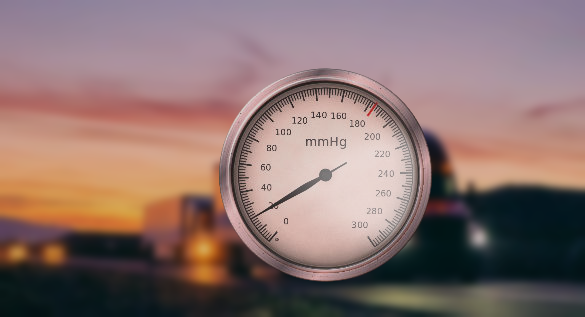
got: 20 mmHg
